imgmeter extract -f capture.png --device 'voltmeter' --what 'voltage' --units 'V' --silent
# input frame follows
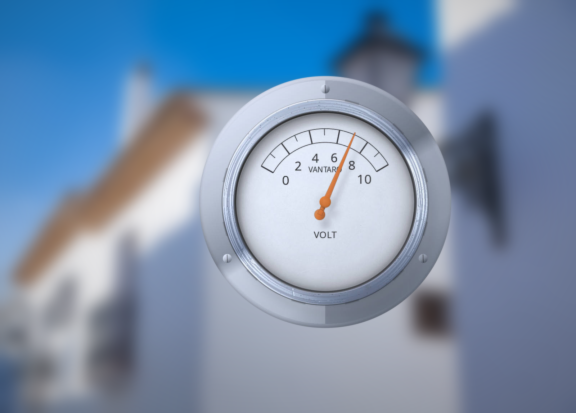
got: 7 V
